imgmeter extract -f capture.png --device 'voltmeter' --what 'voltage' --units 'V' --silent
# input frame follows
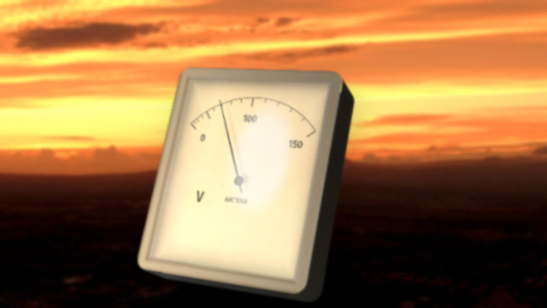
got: 70 V
